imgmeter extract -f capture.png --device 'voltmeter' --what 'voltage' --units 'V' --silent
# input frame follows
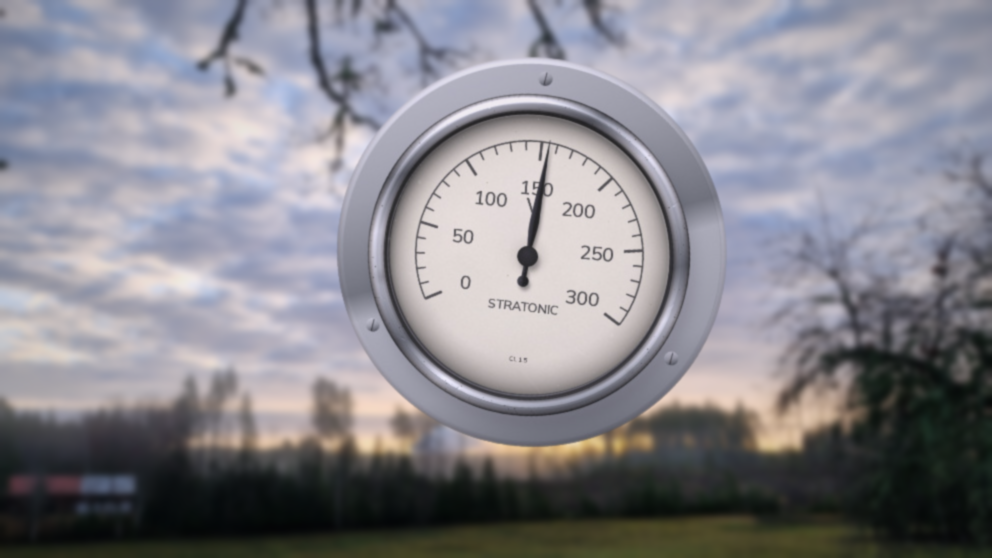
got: 155 V
